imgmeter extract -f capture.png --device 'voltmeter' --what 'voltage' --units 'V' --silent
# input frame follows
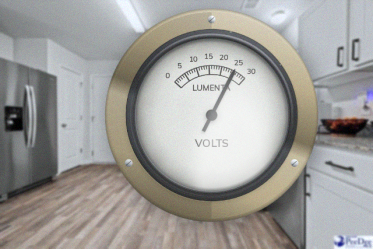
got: 25 V
